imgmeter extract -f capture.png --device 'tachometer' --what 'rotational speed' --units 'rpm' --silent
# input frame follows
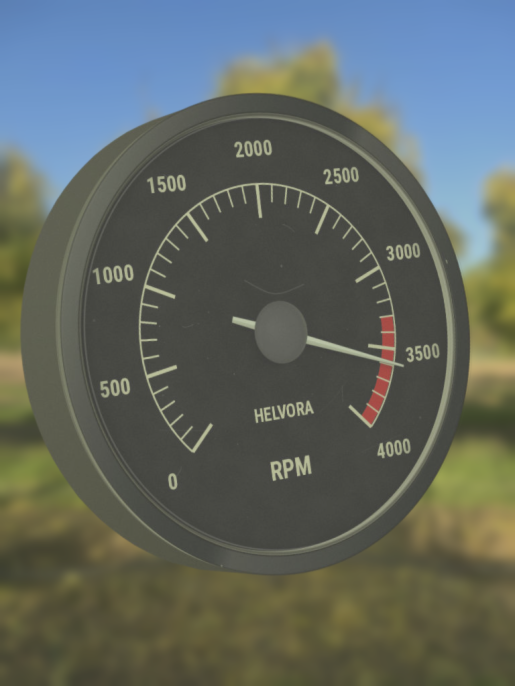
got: 3600 rpm
